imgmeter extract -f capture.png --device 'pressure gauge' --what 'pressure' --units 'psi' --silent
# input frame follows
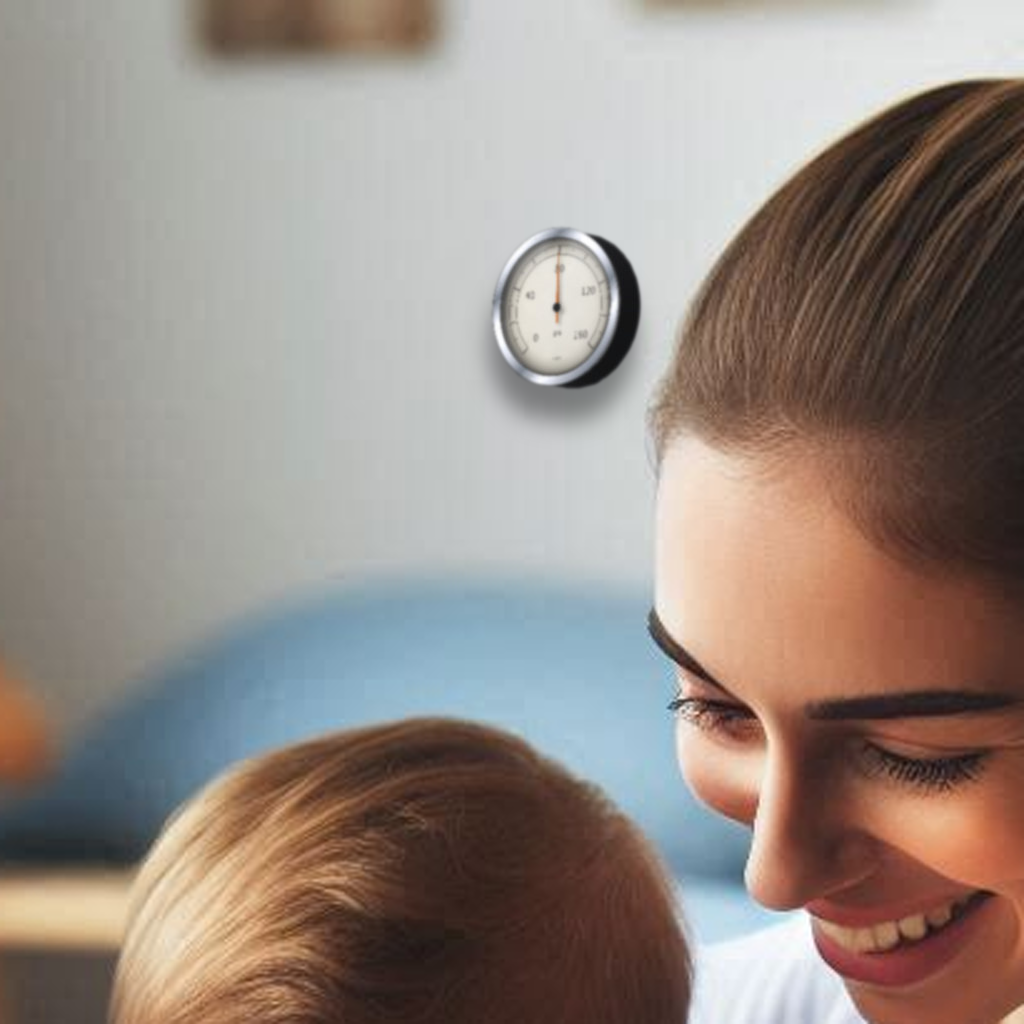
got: 80 psi
